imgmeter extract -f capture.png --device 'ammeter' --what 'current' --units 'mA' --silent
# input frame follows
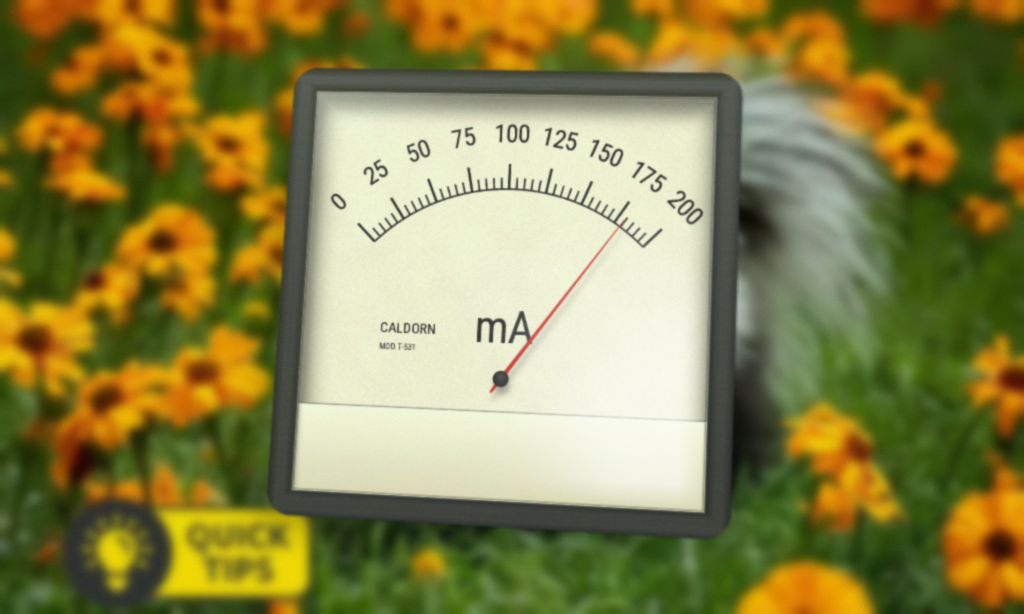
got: 180 mA
